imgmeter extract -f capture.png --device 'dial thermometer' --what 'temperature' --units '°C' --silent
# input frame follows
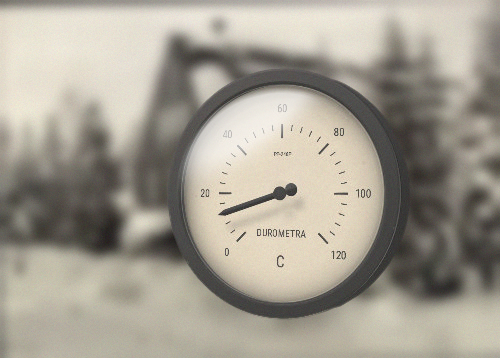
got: 12 °C
